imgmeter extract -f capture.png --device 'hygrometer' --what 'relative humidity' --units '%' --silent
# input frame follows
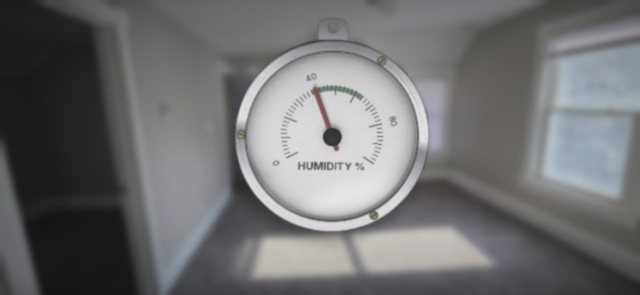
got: 40 %
